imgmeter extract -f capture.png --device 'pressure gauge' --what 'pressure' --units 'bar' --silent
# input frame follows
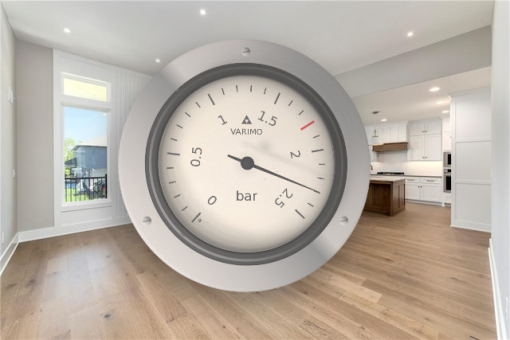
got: 2.3 bar
